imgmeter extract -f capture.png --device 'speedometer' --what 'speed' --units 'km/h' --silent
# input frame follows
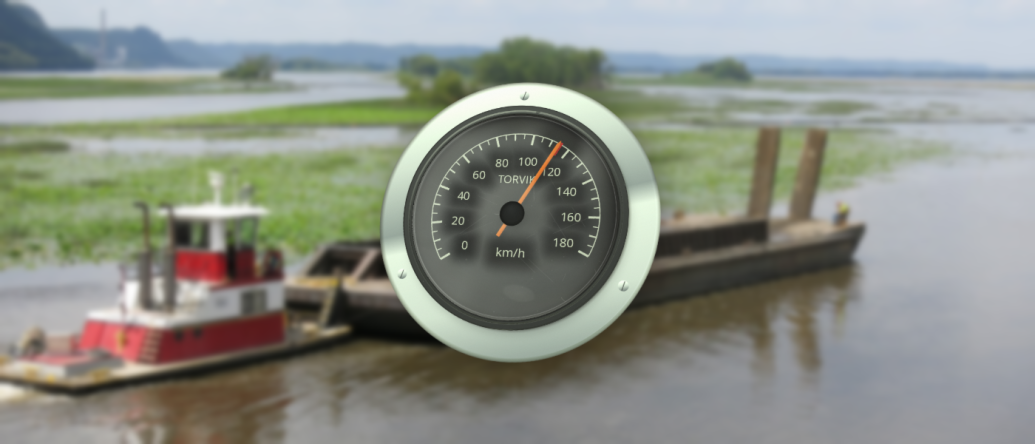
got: 115 km/h
